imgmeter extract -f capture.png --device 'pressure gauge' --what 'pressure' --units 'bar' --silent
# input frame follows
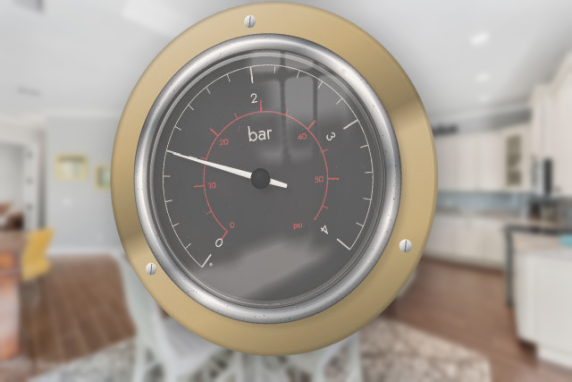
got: 1 bar
